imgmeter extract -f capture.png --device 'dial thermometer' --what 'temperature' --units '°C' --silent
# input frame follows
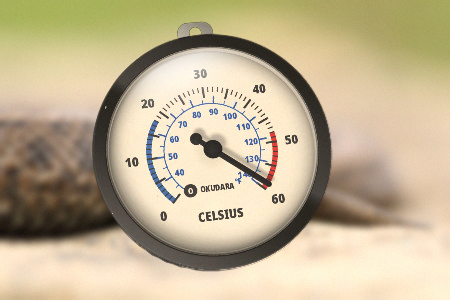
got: 59 °C
